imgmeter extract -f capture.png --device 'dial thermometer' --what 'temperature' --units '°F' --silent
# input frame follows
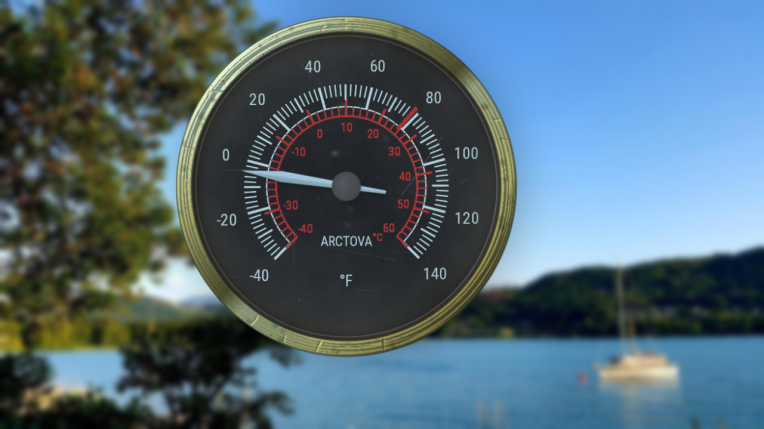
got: -4 °F
